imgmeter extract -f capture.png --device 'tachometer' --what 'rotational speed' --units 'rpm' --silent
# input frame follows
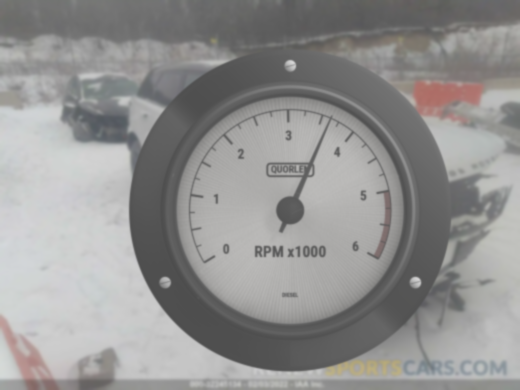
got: 3625 rpm
